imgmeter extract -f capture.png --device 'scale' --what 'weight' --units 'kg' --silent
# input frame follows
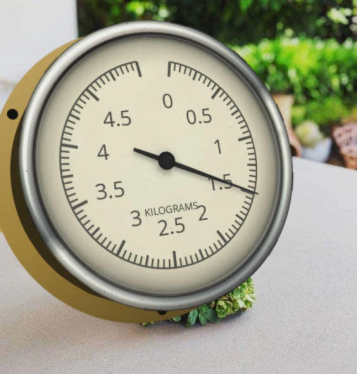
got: 1.5 kg
